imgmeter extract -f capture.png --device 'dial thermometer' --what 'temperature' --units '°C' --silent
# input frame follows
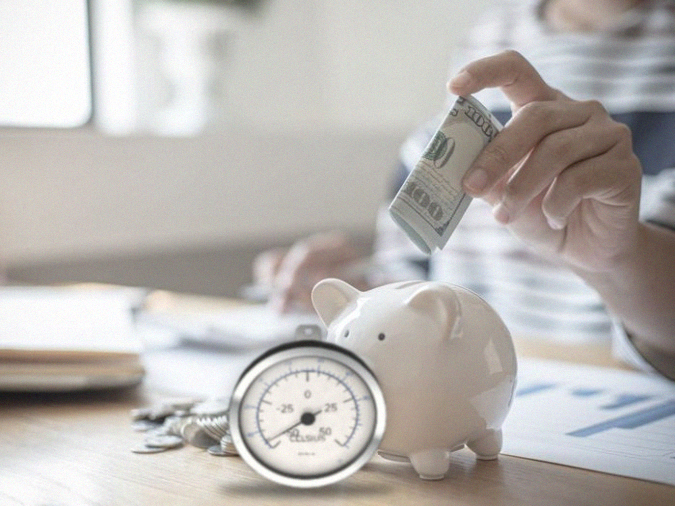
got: -45 °C
